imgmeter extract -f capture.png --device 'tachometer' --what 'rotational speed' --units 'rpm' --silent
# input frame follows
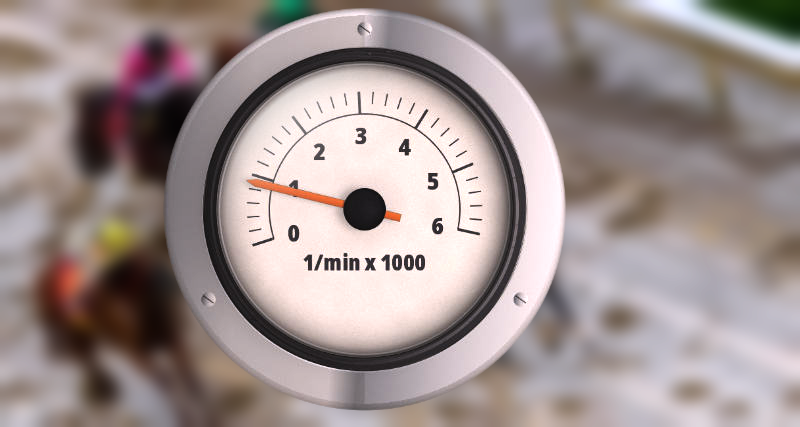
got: 900 rpm
